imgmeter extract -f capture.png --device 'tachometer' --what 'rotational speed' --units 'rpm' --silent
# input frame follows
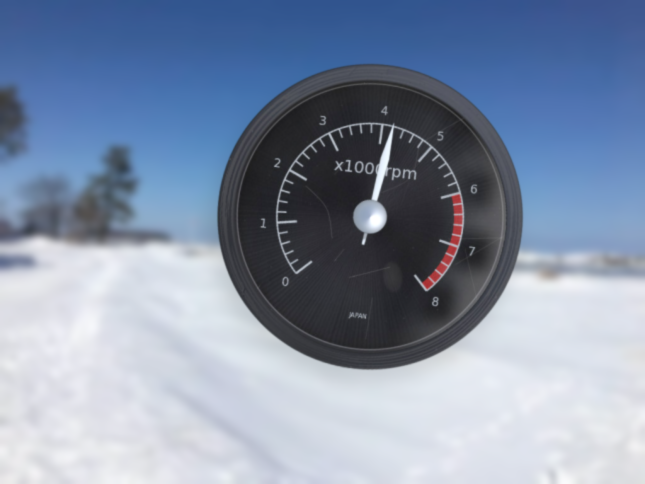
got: 4200 rpm
